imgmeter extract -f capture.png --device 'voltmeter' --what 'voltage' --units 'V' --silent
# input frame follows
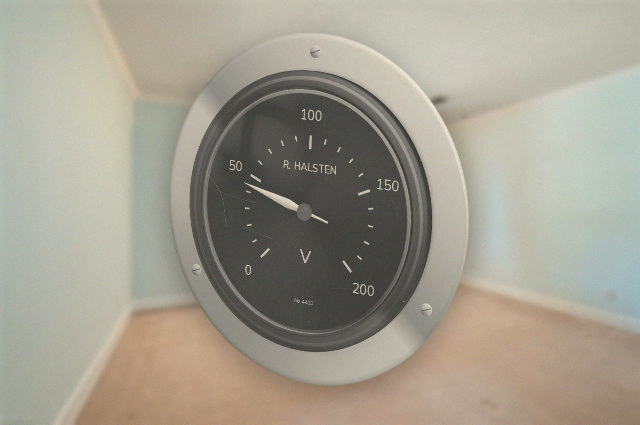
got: 45 V
